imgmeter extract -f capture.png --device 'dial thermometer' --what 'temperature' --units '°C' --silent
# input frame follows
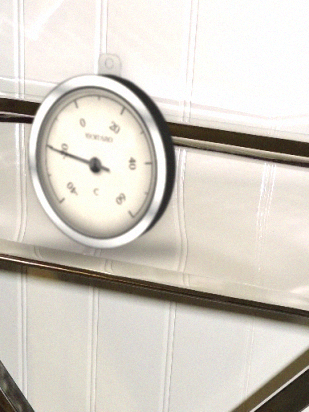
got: -20 °C
